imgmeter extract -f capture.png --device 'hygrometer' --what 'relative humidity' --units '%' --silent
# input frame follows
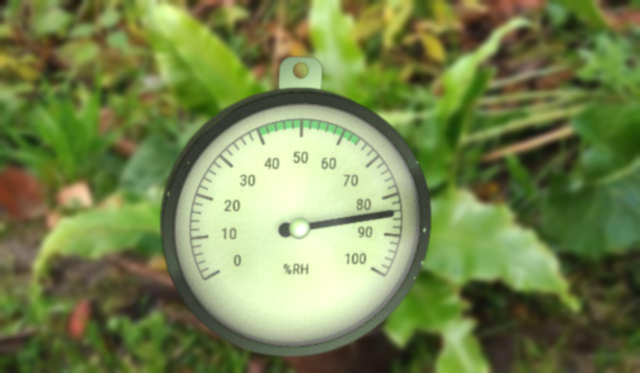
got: 84 %
